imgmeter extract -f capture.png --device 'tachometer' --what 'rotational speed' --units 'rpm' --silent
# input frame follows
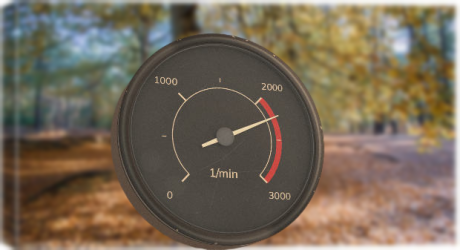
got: 2250 rpm
